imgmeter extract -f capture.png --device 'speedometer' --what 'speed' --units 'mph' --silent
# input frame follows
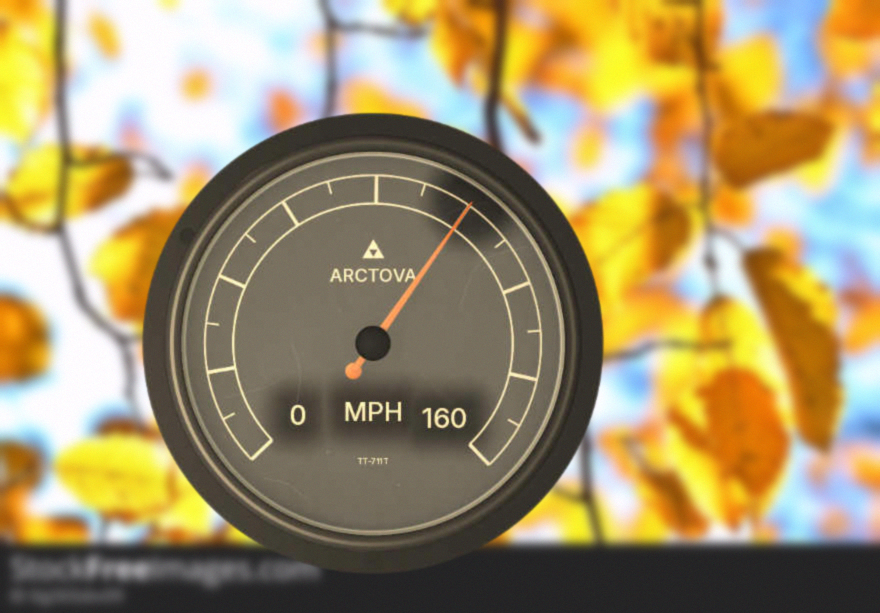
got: 100 mph
